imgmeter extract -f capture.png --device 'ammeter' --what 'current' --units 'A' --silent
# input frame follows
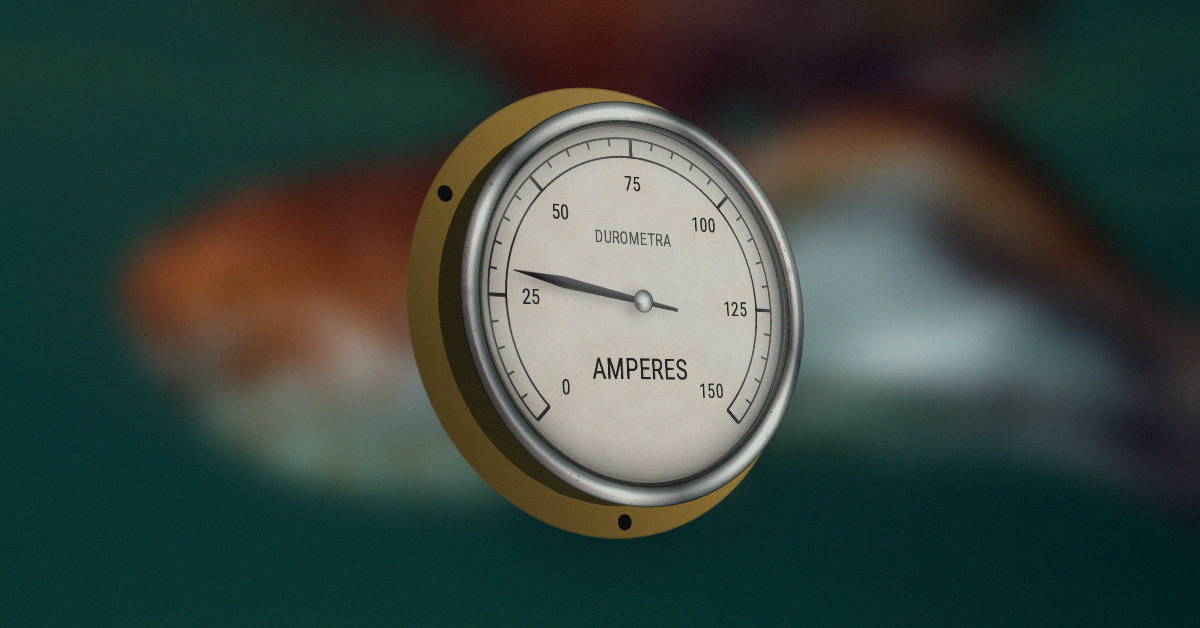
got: 30 A
